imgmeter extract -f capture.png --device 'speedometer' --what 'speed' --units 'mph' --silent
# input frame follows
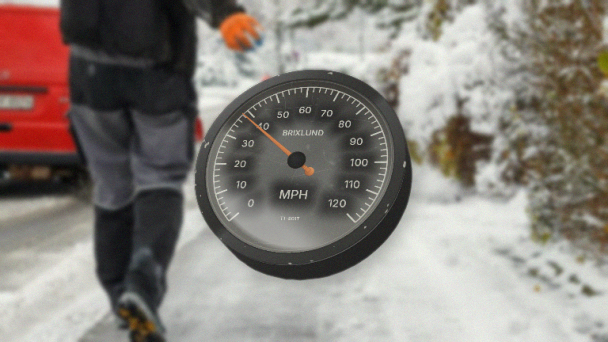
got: 38 mph
